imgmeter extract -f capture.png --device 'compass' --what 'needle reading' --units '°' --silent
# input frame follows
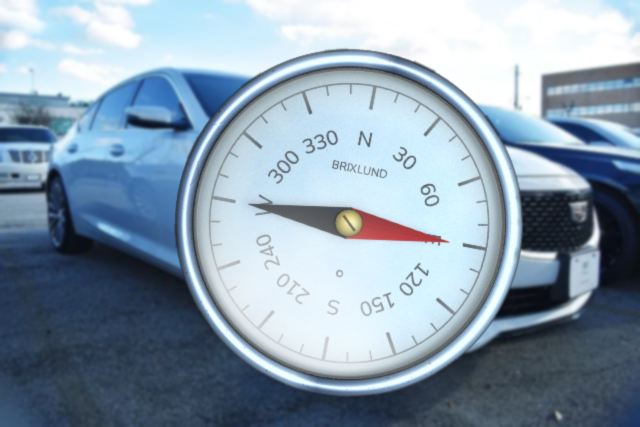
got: 90 °
